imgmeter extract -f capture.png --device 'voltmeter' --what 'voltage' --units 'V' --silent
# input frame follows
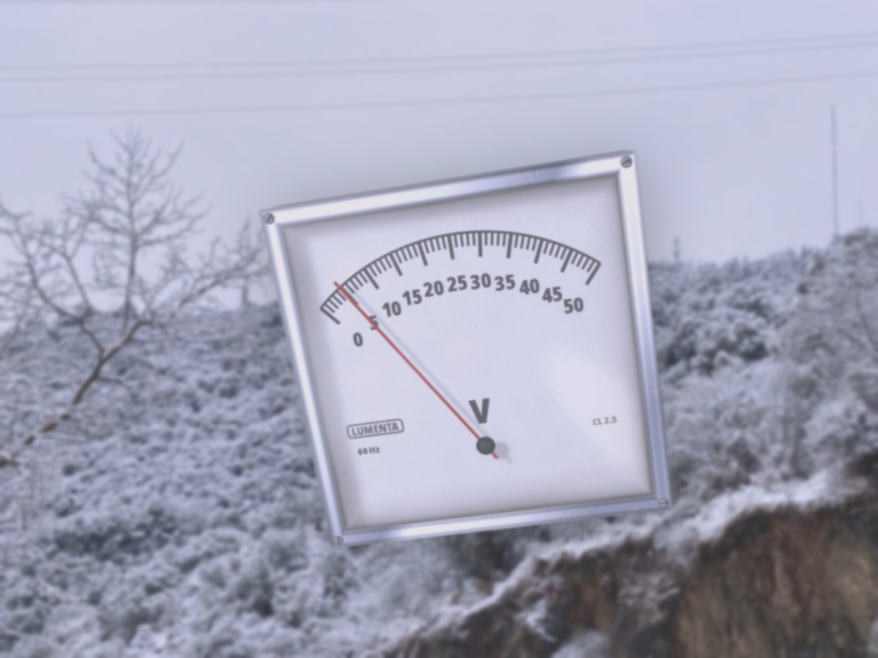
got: 5 V
